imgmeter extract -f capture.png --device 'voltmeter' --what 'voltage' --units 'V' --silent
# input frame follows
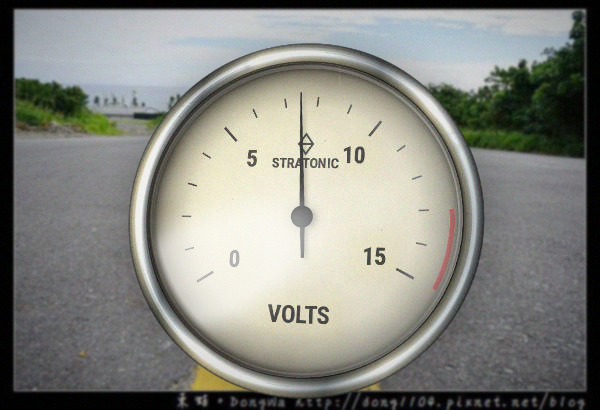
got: 7.5 V
